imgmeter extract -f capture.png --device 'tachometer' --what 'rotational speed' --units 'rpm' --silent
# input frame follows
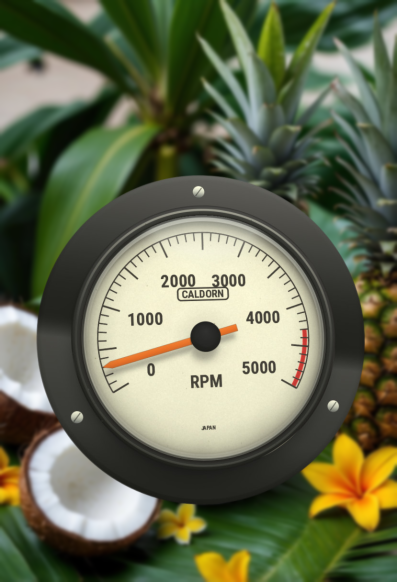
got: 300 rpm
